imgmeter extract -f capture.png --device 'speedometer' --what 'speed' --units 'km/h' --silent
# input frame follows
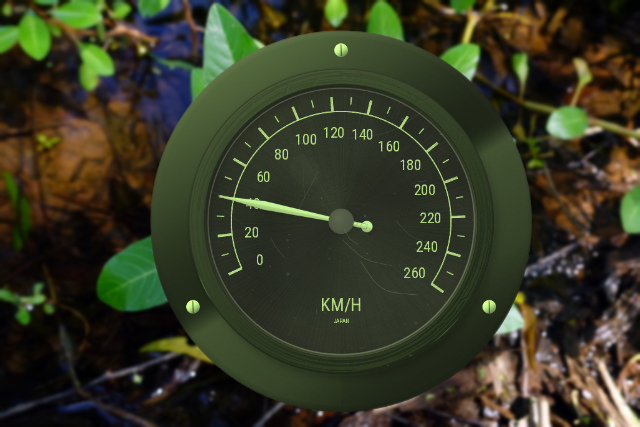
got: 40 km/h
